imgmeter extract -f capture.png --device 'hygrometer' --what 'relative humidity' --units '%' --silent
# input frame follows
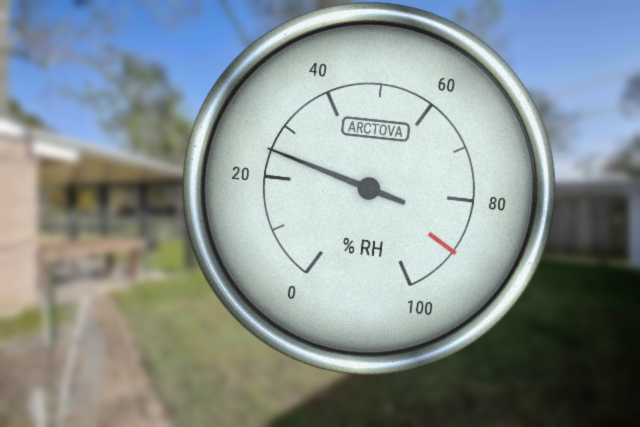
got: 25 %
